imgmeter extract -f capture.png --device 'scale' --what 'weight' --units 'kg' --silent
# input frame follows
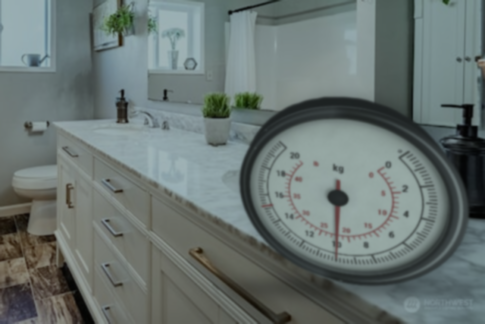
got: 10 kg
